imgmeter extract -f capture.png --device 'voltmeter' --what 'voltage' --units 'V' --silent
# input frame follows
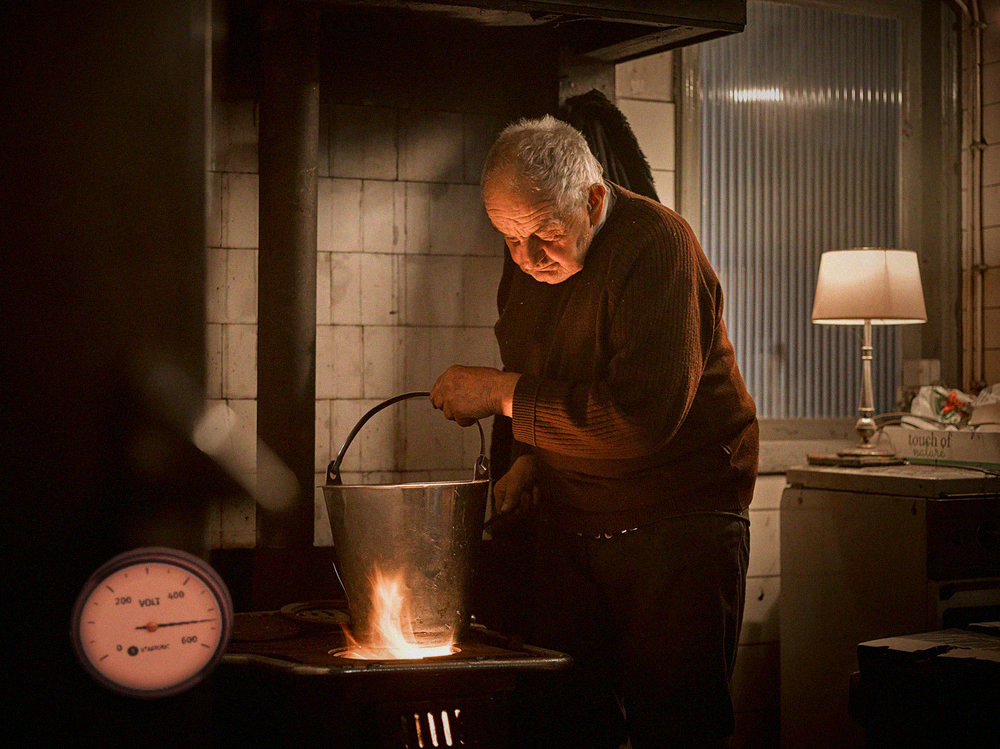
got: 525 V
